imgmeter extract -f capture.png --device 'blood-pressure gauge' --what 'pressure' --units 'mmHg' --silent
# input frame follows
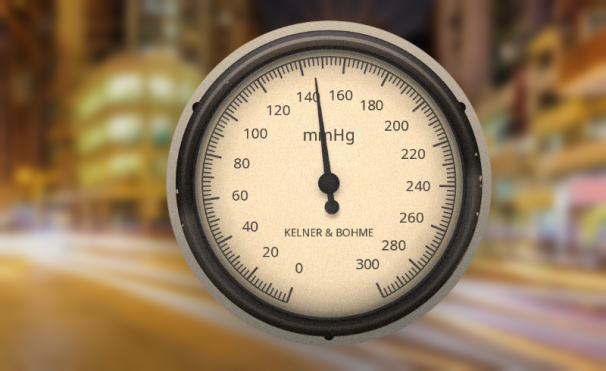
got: 146 mmHg
